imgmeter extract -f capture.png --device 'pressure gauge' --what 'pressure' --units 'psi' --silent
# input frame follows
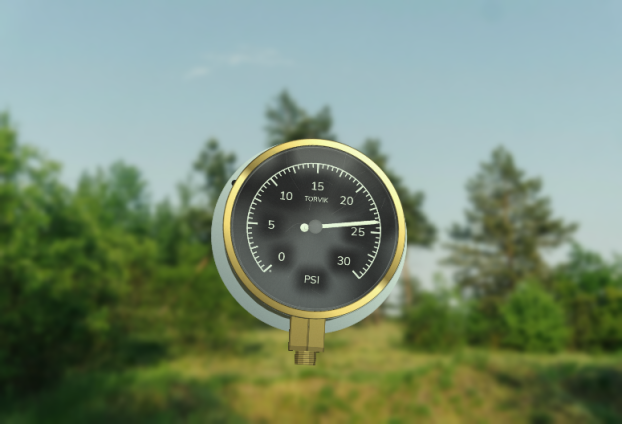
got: 24 psi
